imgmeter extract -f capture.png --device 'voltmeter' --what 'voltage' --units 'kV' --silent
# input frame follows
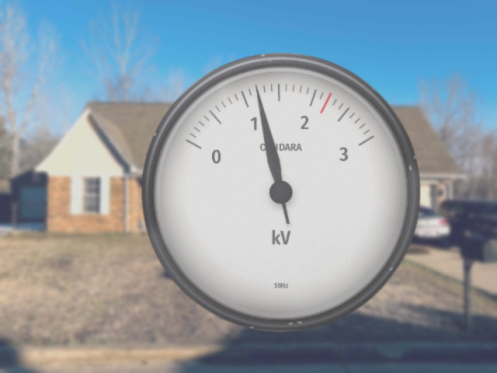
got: 1.2 kV
